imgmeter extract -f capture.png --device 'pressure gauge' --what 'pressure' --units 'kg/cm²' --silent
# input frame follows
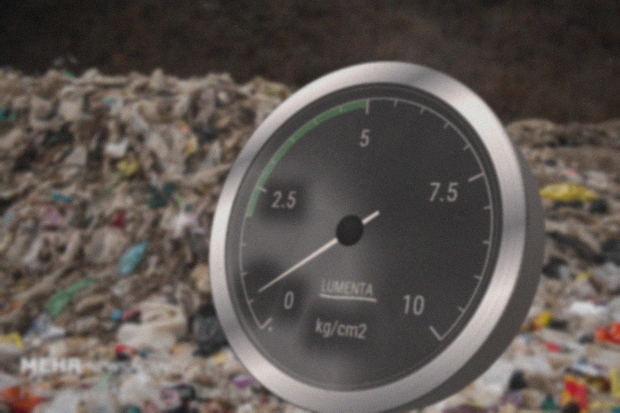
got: 0.5 kg/cm²
